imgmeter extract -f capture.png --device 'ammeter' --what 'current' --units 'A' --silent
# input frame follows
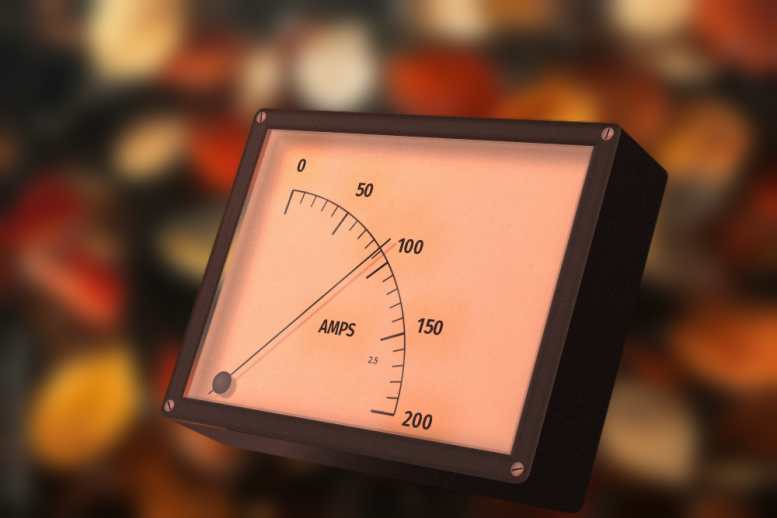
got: 90 A
